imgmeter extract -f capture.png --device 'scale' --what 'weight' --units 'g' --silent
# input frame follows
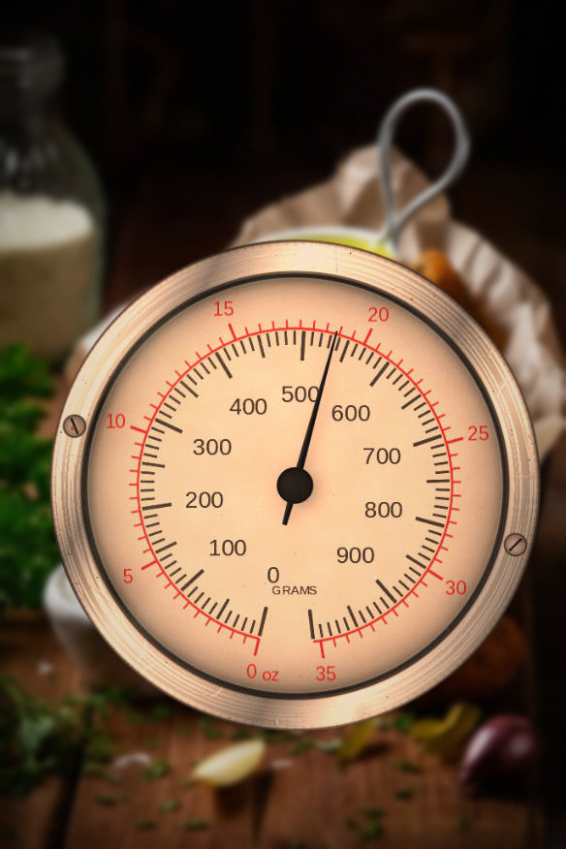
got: 535 g
